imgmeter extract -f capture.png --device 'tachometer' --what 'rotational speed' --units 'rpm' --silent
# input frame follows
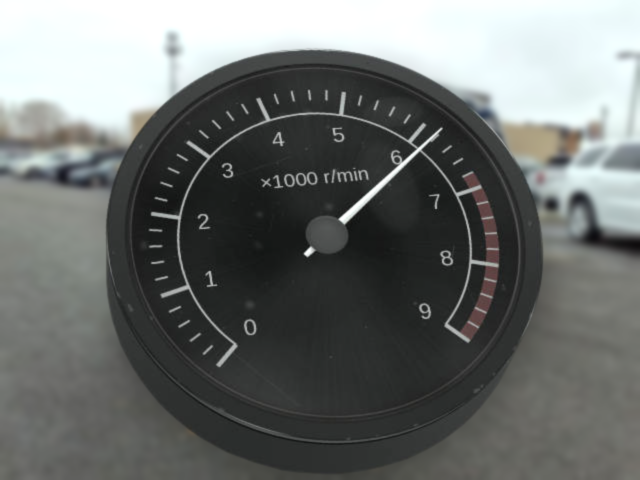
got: 6200 rpm
